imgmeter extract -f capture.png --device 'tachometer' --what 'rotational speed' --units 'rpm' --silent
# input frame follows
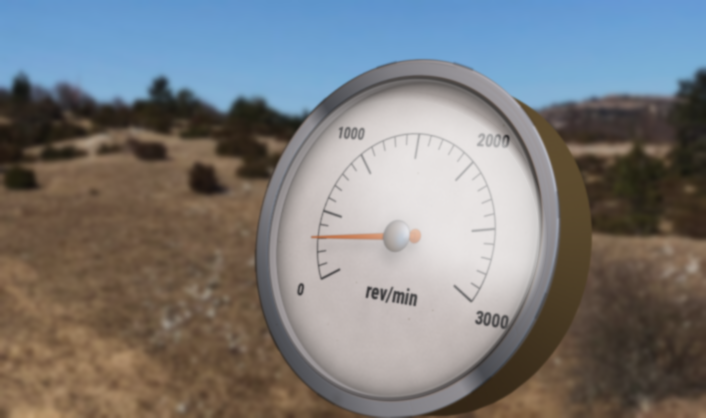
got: 300 rpm
